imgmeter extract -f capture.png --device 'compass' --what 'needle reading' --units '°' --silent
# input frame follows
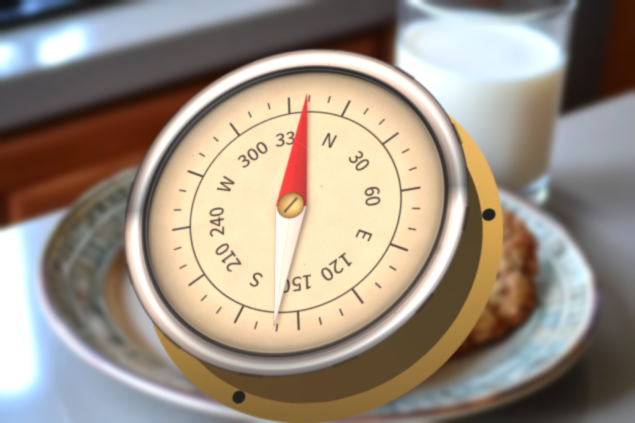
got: 340 °
